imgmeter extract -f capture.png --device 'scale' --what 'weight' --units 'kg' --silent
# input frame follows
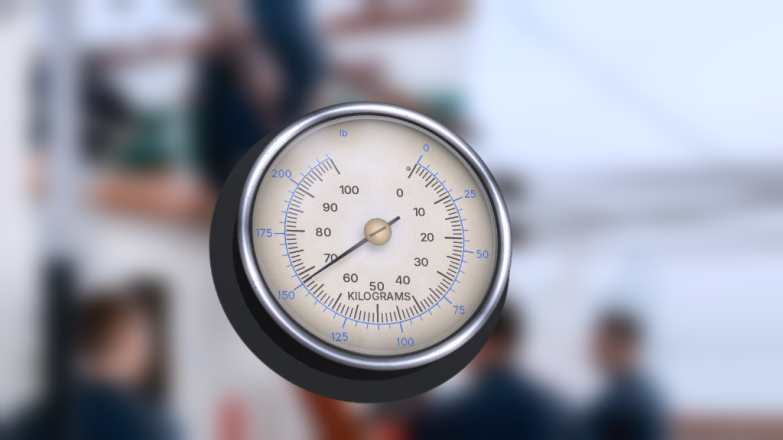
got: 68 kg
